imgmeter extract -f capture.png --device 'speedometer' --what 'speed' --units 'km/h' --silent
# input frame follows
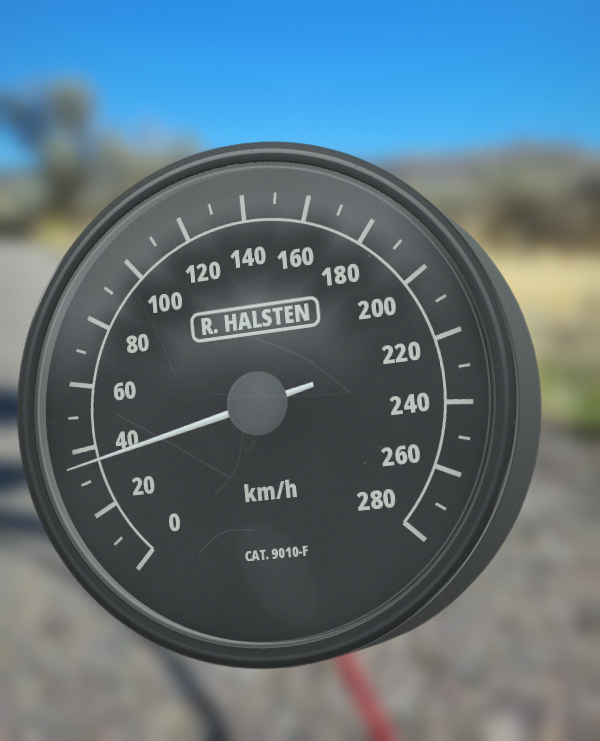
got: 35 km/h
